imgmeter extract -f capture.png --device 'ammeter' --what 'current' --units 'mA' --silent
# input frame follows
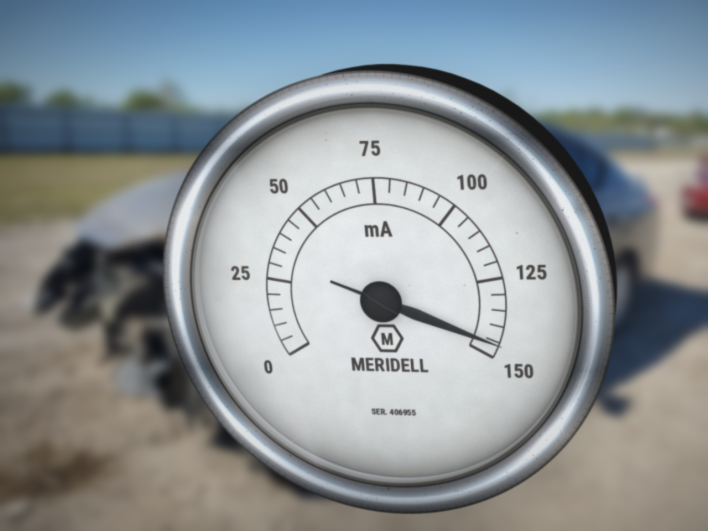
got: 145 mA
